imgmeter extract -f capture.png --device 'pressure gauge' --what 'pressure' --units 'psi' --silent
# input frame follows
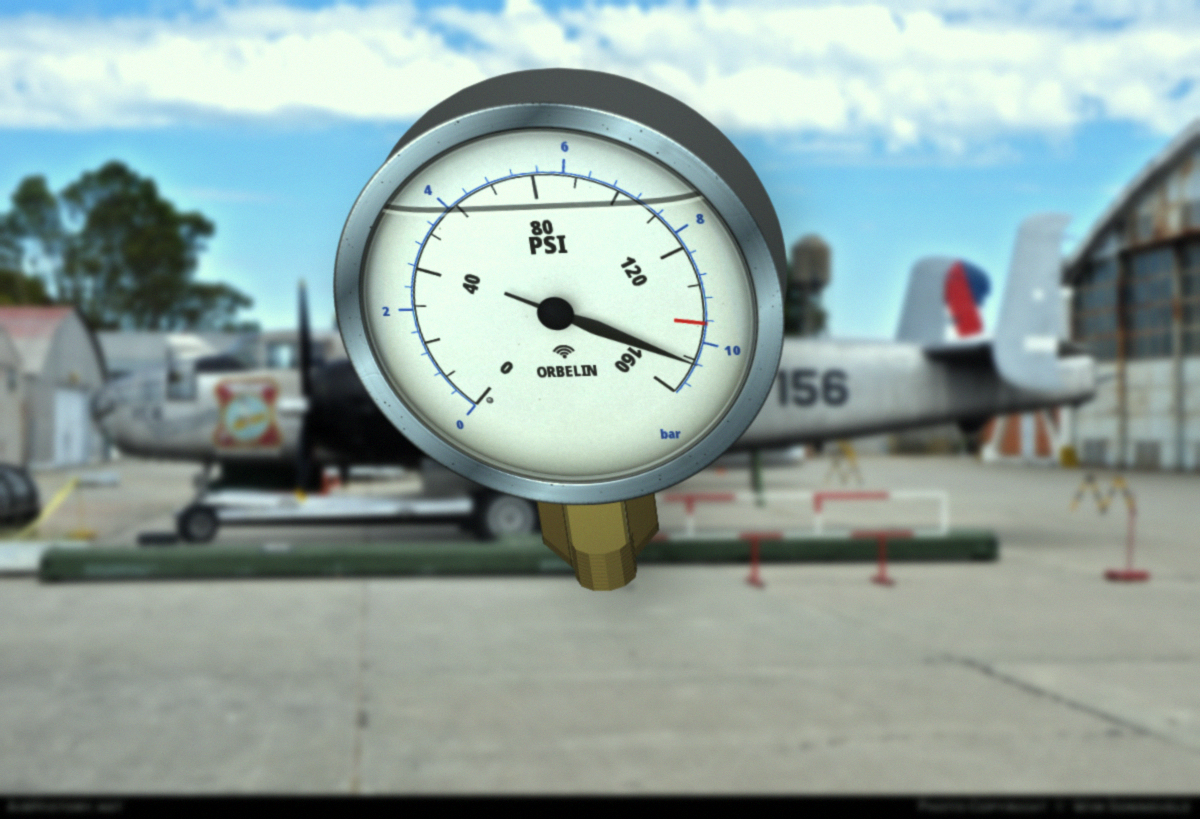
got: 150 psi
